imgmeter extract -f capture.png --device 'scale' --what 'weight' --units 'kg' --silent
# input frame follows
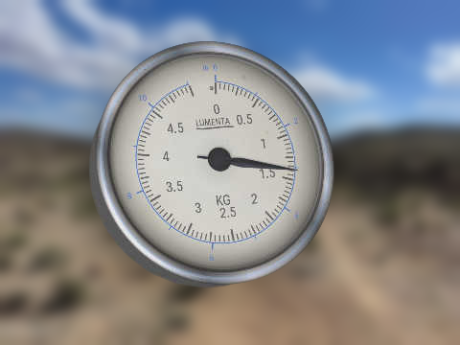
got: 1.4 kg
